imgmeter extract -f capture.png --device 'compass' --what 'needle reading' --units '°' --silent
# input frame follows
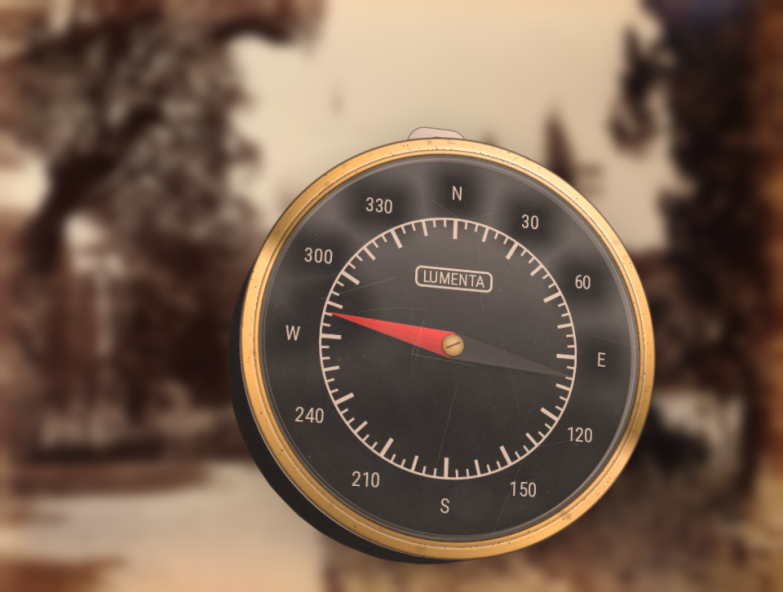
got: 280 °
